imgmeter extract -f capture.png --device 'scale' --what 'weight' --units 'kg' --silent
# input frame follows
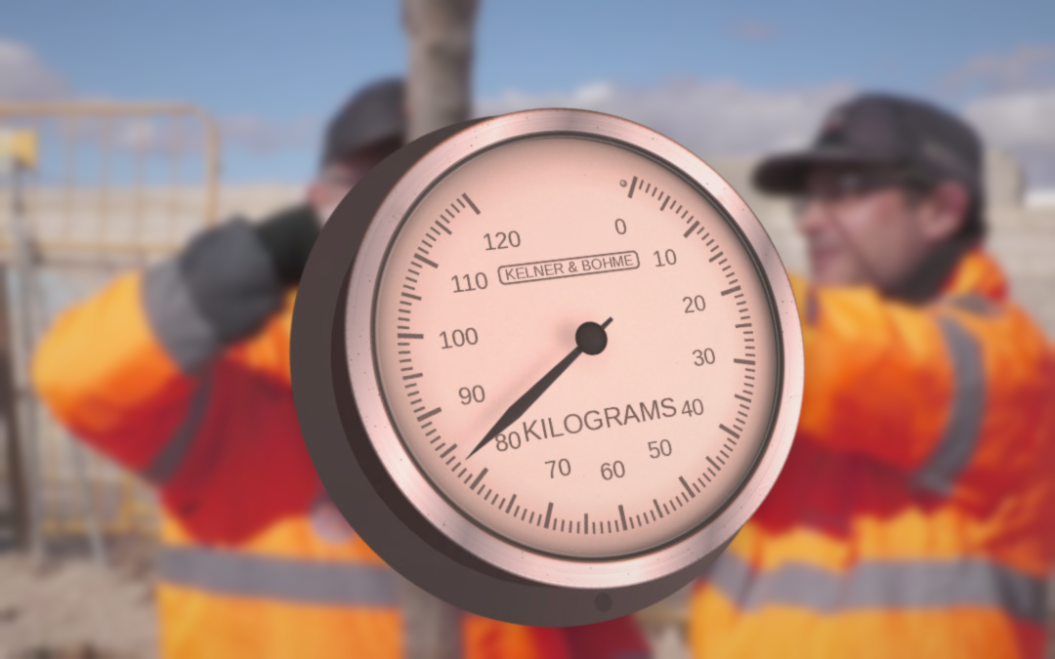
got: 83 kg
